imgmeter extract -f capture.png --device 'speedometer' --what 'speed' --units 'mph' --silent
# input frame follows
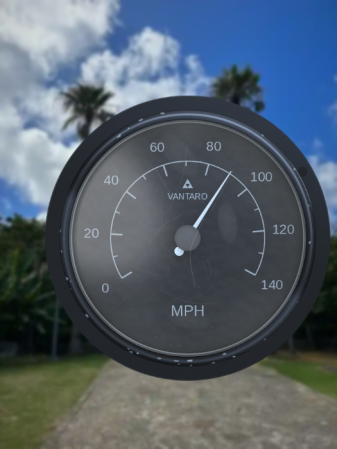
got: 90 mph
